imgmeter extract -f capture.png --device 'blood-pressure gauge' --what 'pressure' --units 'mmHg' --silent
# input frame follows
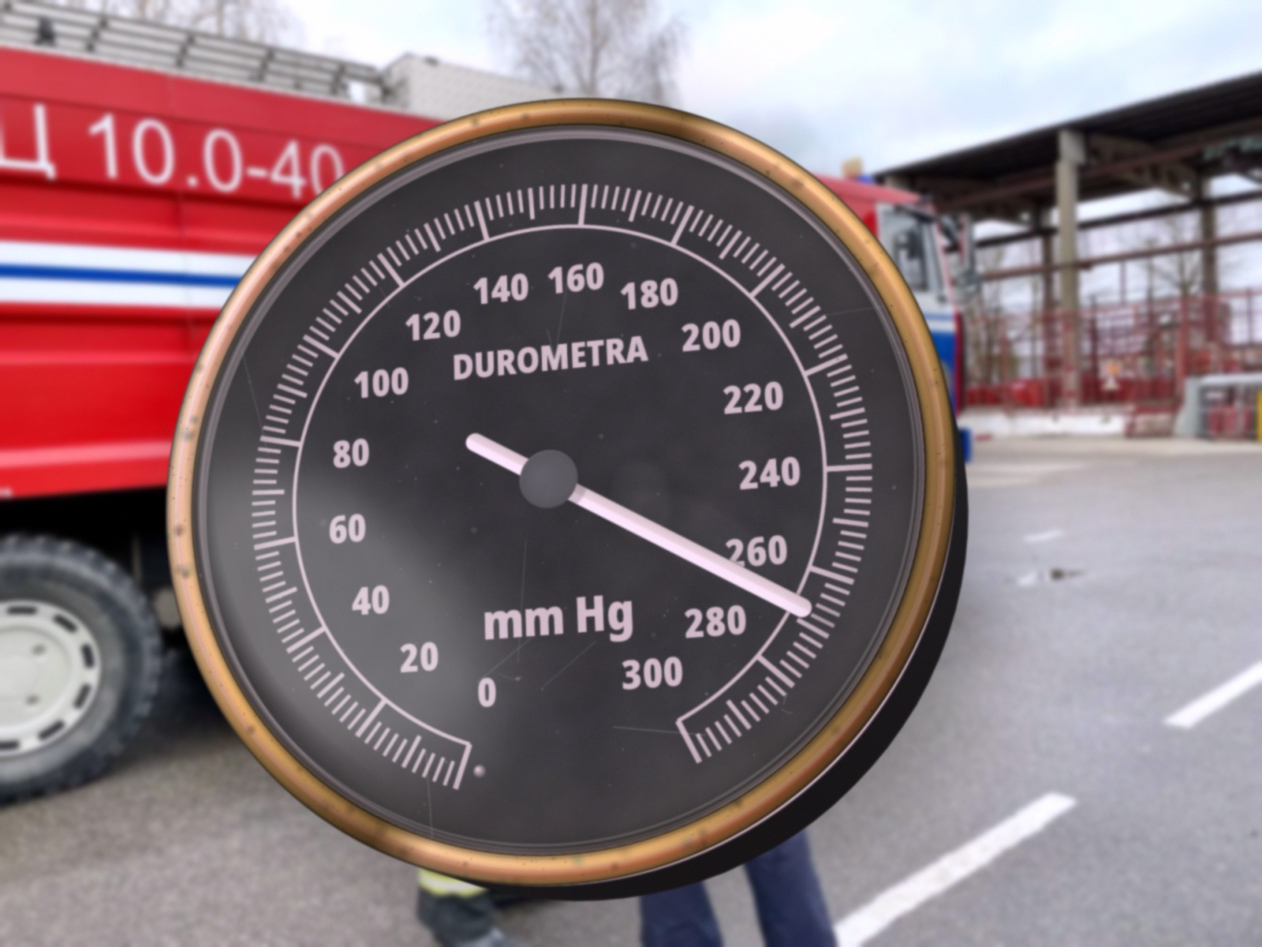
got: 268 mmHg
